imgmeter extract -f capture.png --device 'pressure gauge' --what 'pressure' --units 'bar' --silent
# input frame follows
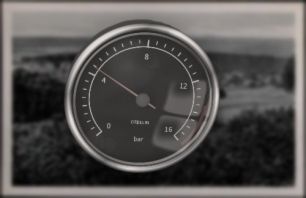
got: 4.5 bar
